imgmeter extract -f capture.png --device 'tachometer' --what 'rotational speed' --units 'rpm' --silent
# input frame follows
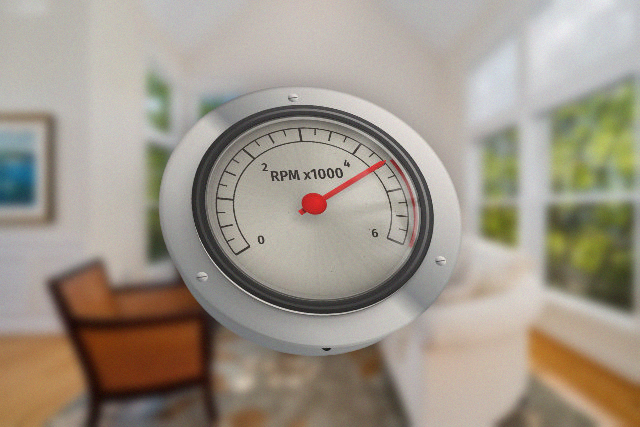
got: 4500 rpm
